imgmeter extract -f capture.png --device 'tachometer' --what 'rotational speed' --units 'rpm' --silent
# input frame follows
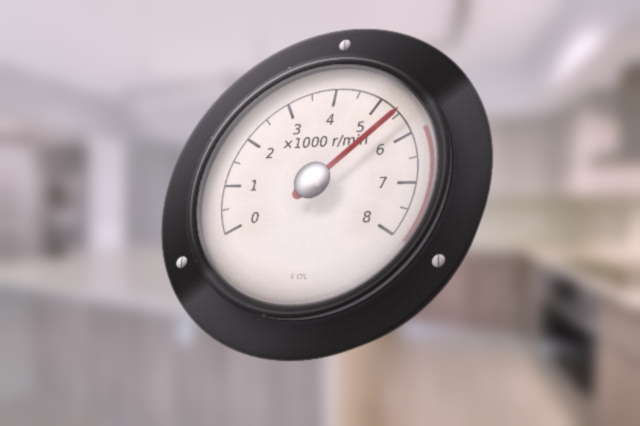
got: 5500 rpm
